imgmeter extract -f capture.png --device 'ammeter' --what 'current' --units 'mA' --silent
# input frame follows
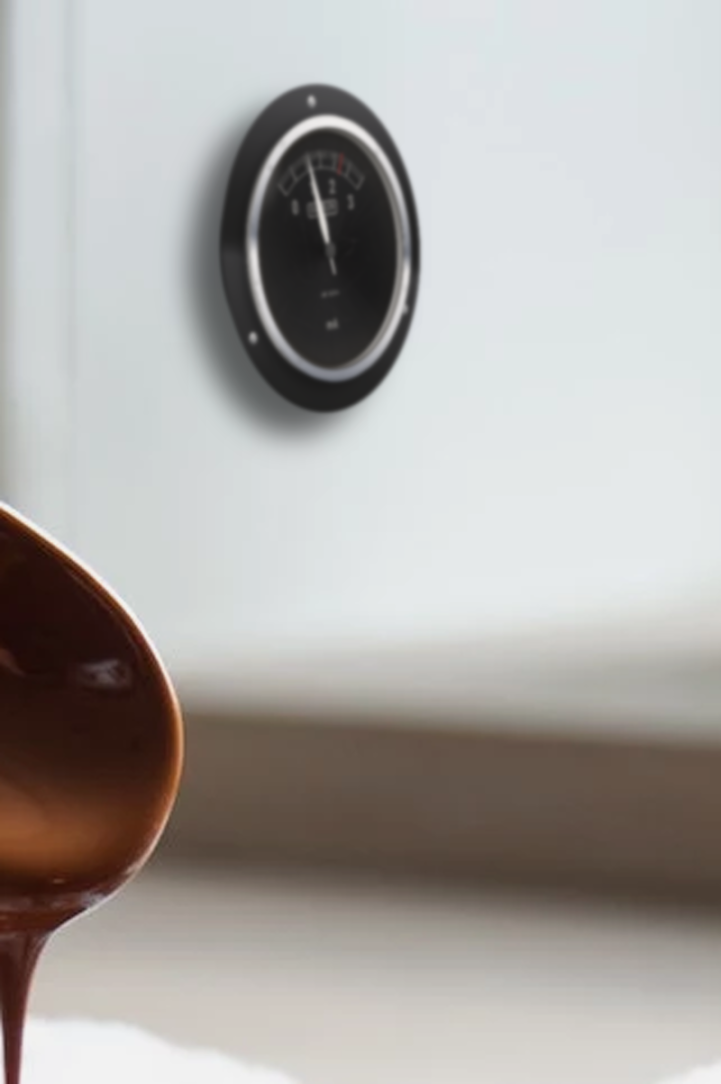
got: 1 mA
